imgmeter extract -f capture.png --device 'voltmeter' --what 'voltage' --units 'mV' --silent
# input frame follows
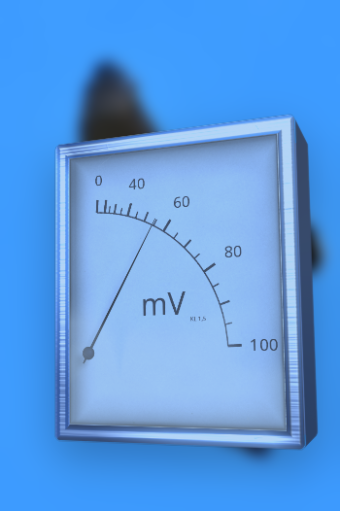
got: 55 mV
